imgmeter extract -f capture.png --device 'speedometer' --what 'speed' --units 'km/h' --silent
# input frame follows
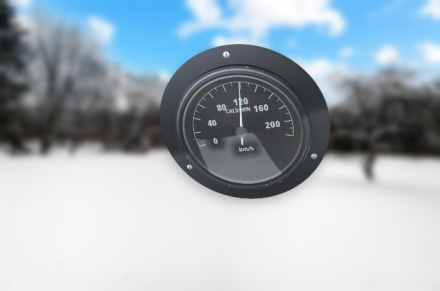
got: 120 km/h
